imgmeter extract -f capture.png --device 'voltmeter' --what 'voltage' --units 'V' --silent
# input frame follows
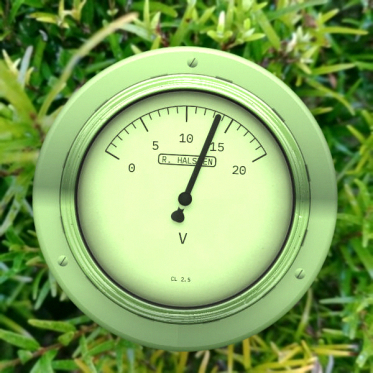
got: 13.5 V
